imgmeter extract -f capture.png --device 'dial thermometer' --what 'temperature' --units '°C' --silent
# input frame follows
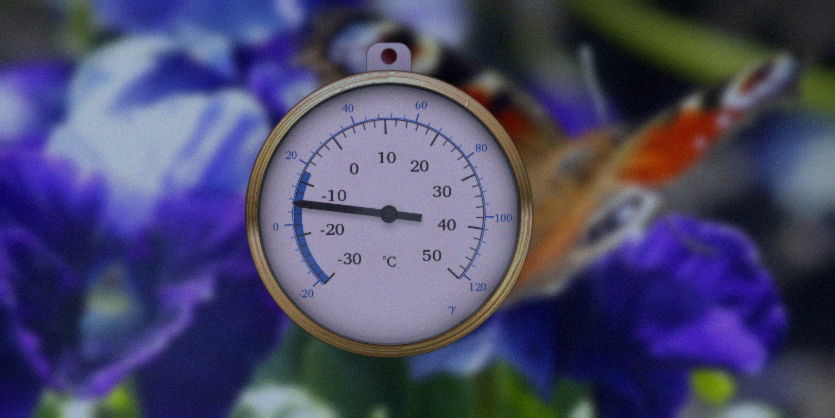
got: -14 °C
